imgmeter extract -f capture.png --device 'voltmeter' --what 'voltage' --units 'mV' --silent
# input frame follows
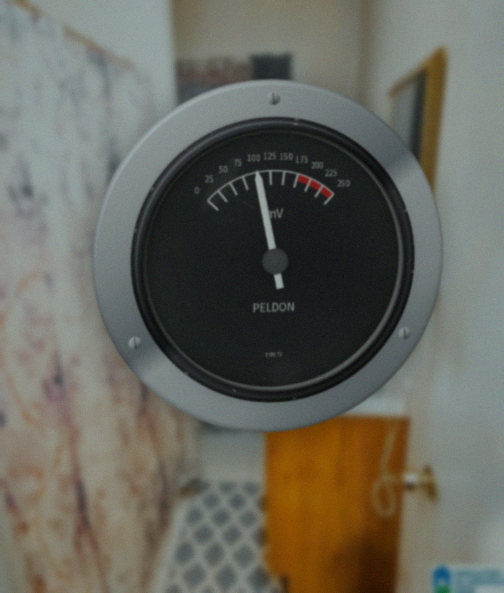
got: 100 mV
